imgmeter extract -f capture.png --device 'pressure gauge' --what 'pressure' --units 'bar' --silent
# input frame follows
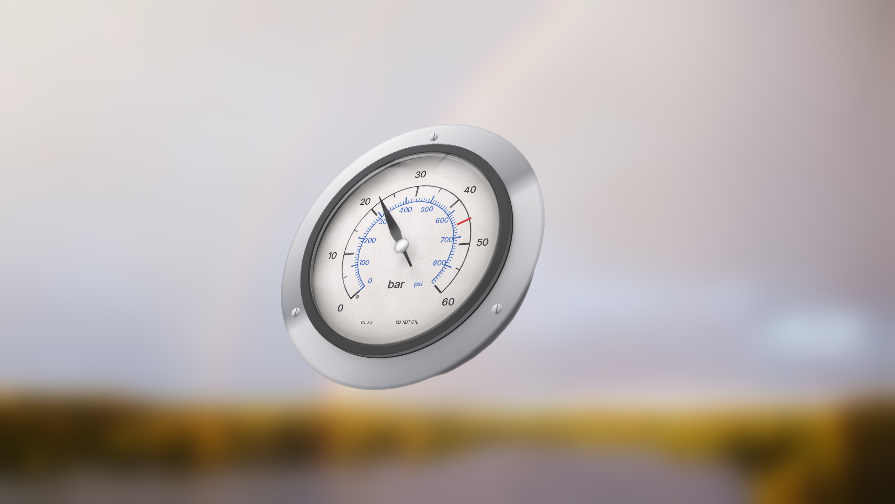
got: 22.5 bar
